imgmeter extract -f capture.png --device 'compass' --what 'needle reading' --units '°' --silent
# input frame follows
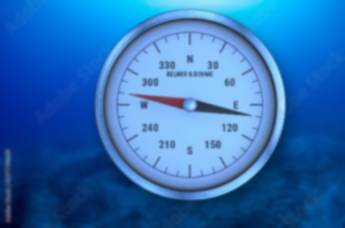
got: 280 °
